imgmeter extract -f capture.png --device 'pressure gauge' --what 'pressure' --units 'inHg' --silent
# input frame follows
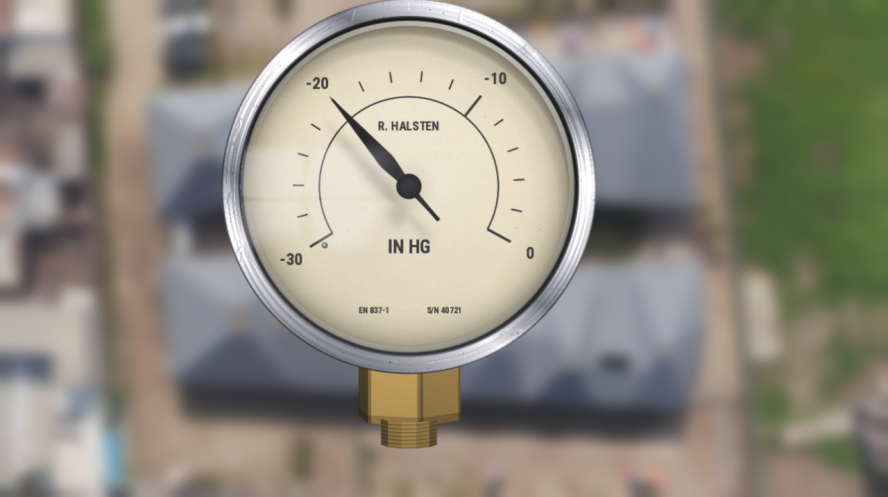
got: -20 inHg
